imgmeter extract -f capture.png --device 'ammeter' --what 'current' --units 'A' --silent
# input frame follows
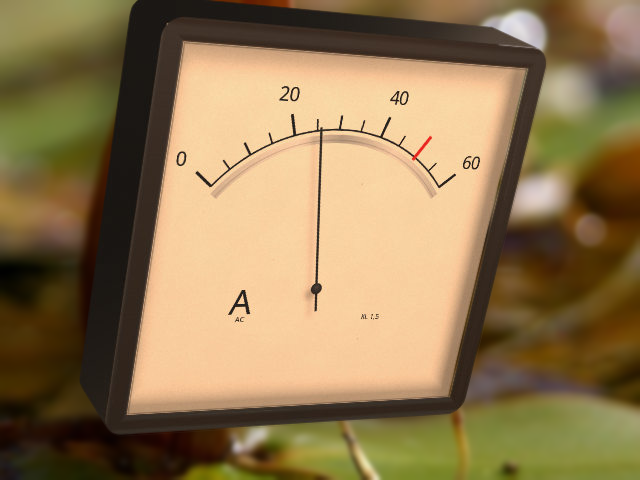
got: 25 A
